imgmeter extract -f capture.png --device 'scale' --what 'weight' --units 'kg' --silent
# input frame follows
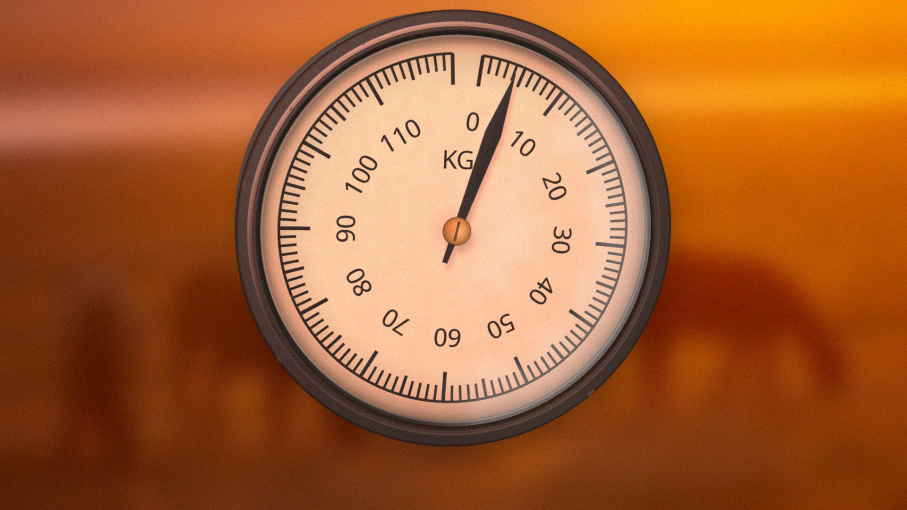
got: 4 kg
